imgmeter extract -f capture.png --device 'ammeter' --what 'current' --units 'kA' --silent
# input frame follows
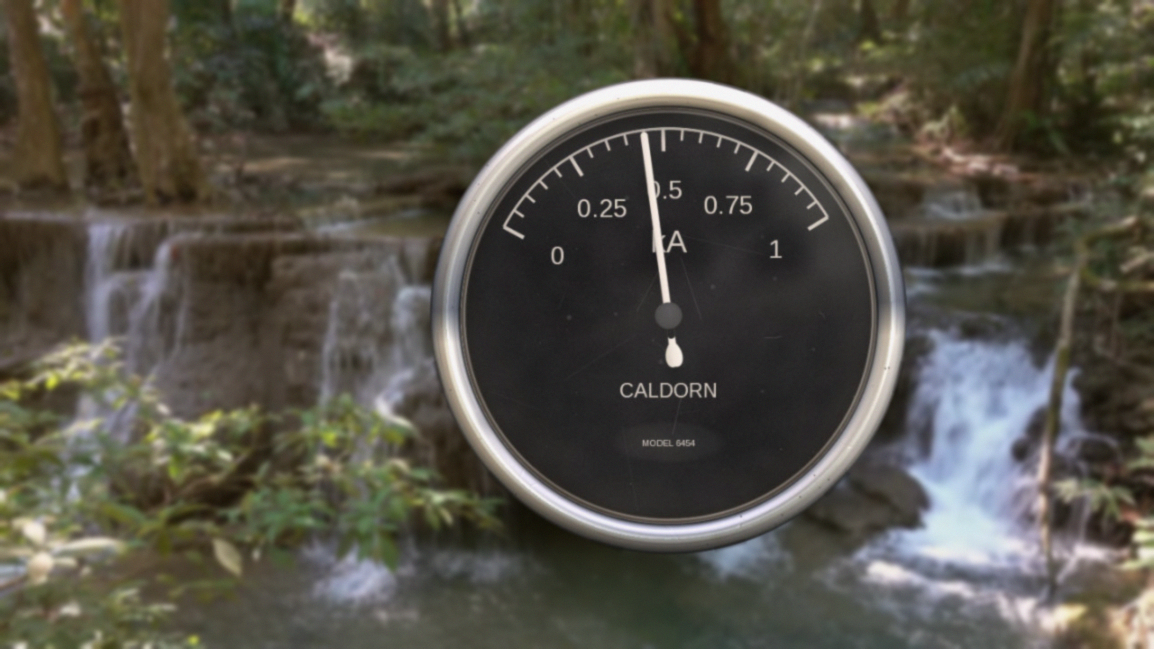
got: 0.45 kA
